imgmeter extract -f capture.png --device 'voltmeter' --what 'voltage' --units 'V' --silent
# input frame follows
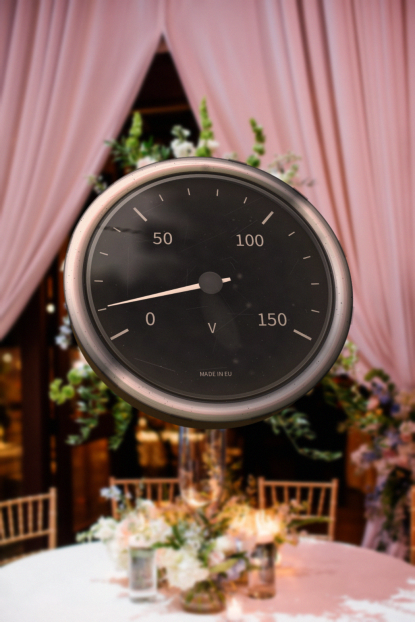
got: 10 V
